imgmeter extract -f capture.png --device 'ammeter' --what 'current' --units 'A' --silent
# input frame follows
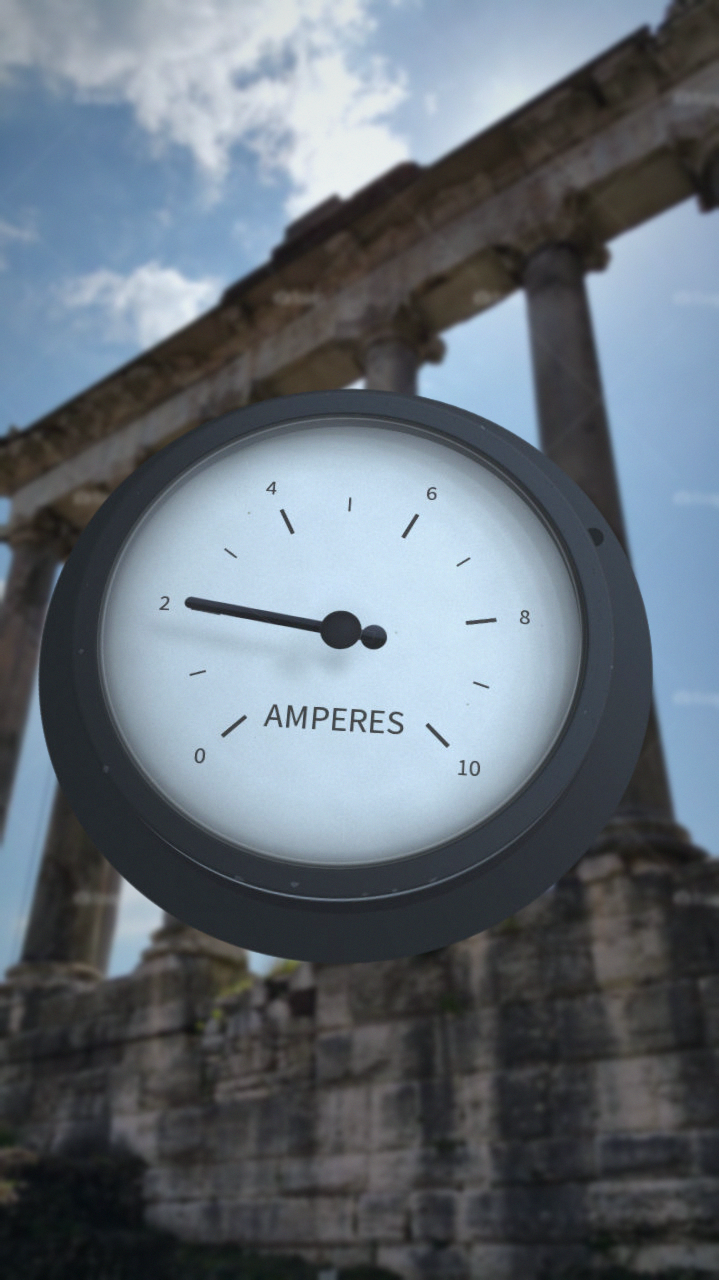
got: 2 A
